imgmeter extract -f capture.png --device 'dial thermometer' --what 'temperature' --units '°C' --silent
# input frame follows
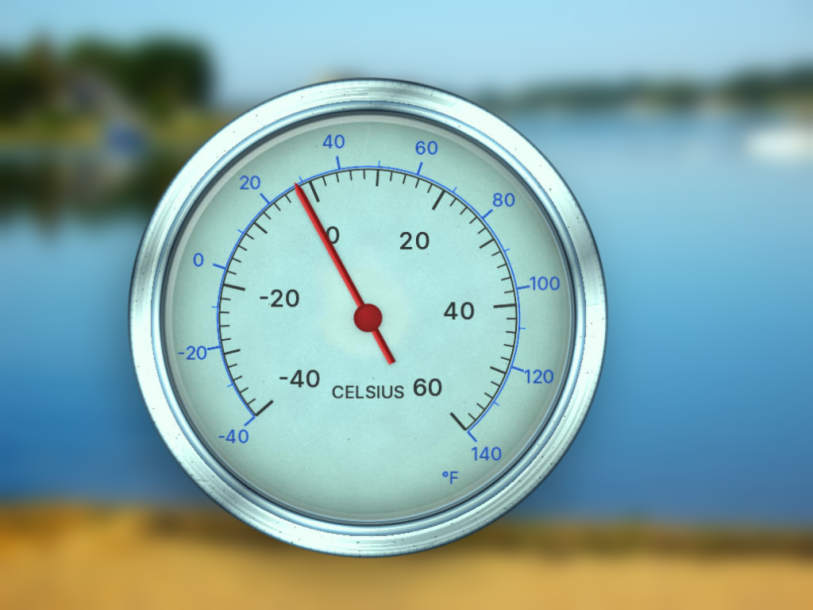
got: -2 °C
